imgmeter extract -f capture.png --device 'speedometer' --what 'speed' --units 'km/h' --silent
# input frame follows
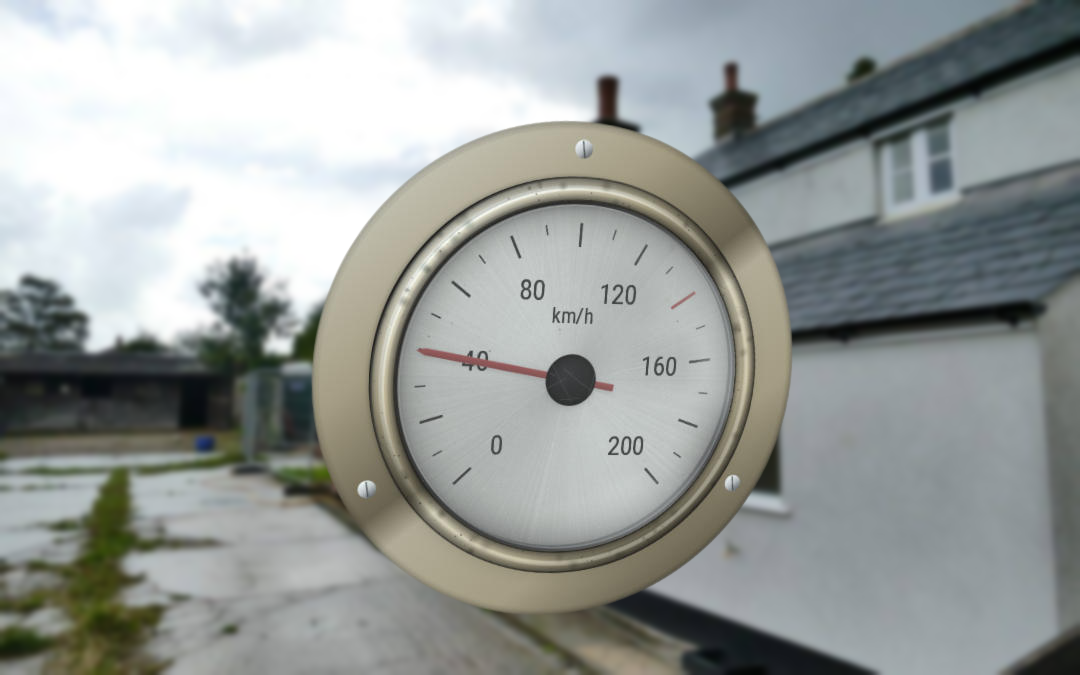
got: 40 km/h
